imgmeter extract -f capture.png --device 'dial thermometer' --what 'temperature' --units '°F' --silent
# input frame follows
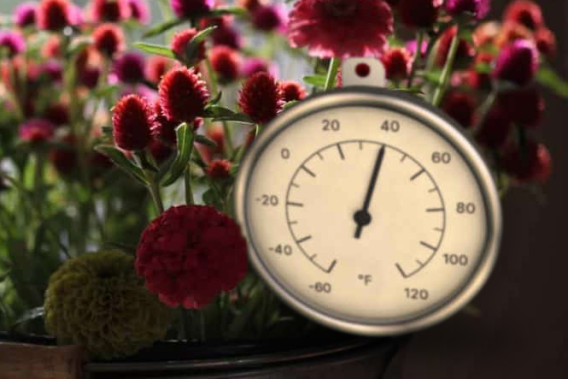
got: 40 °F
